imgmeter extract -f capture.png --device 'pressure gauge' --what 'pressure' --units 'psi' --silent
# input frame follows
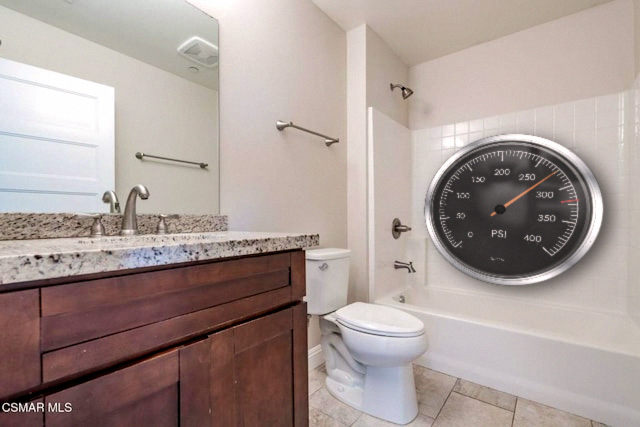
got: 275 psi
